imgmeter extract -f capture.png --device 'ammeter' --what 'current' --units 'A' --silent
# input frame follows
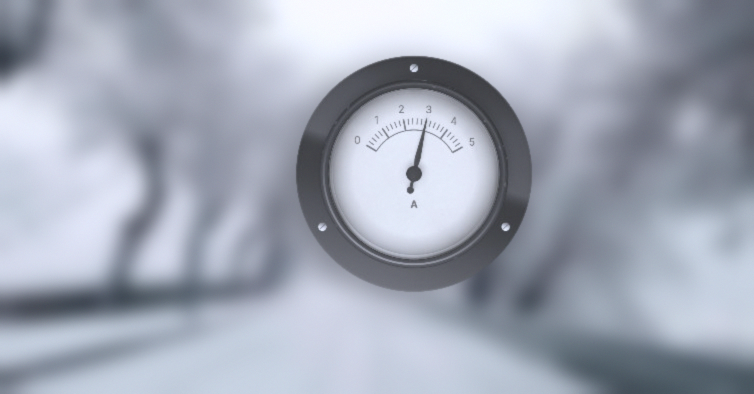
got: 3 A
